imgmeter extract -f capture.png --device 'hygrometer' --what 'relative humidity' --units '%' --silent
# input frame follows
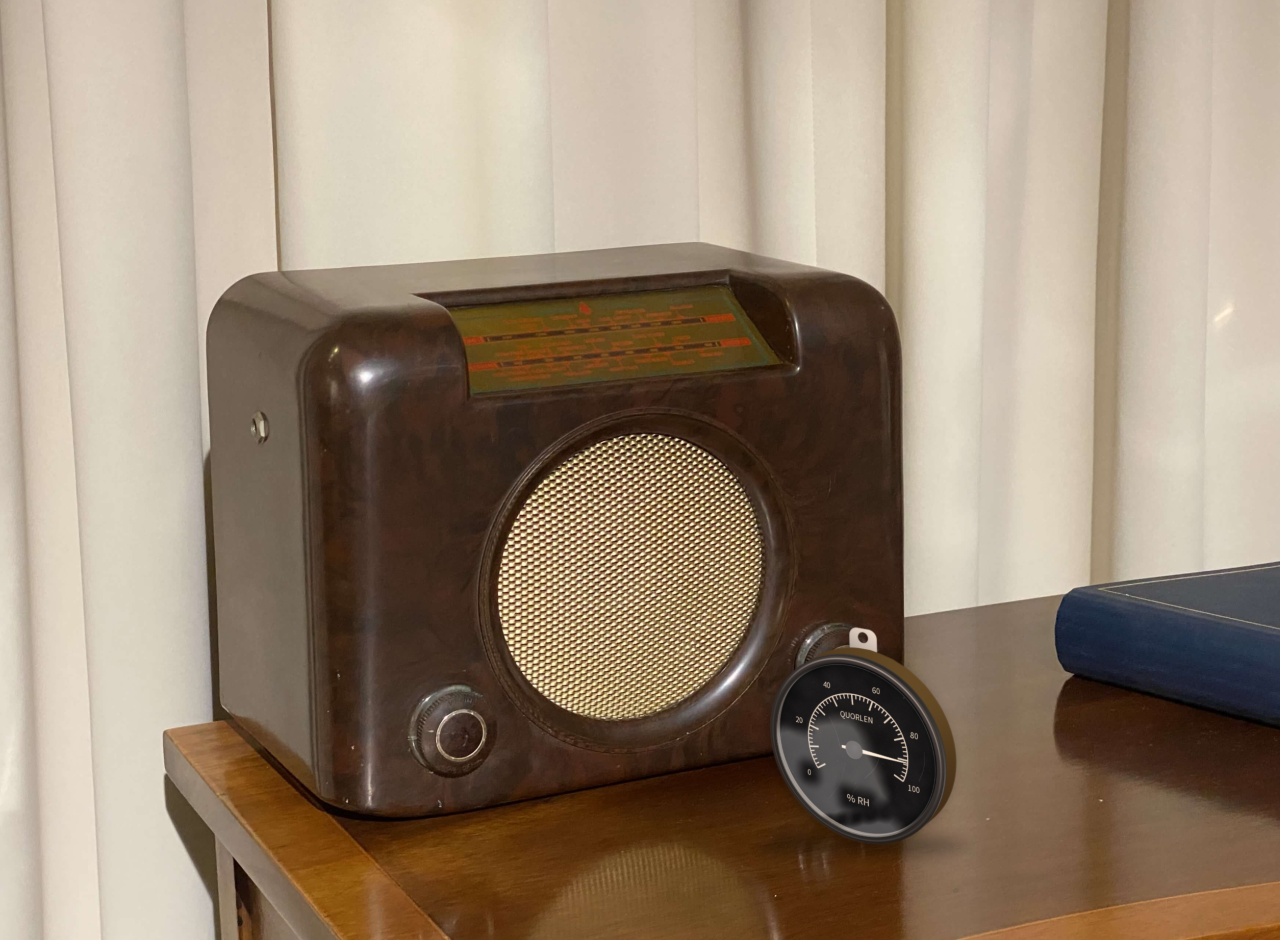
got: 90 %
